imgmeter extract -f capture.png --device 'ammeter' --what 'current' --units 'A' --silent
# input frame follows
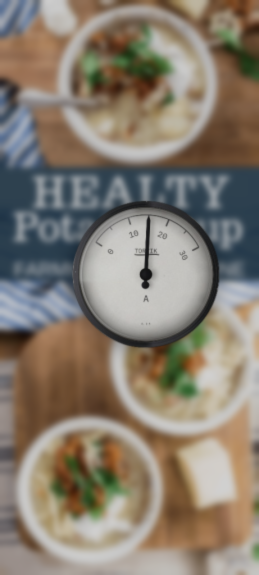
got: 15 A
